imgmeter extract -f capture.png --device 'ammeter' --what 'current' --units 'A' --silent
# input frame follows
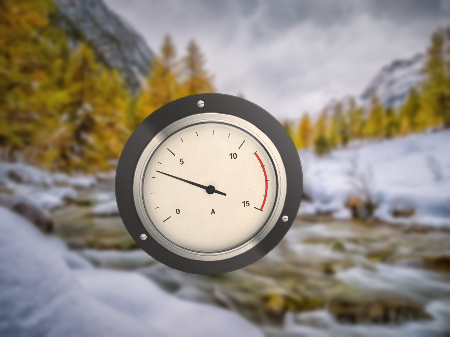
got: 3.5 A
